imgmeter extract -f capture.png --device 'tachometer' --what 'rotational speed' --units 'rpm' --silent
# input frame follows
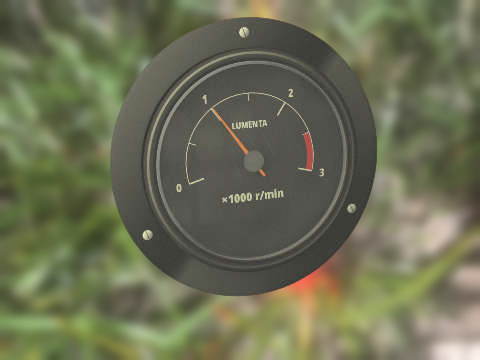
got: 1000 rpm
